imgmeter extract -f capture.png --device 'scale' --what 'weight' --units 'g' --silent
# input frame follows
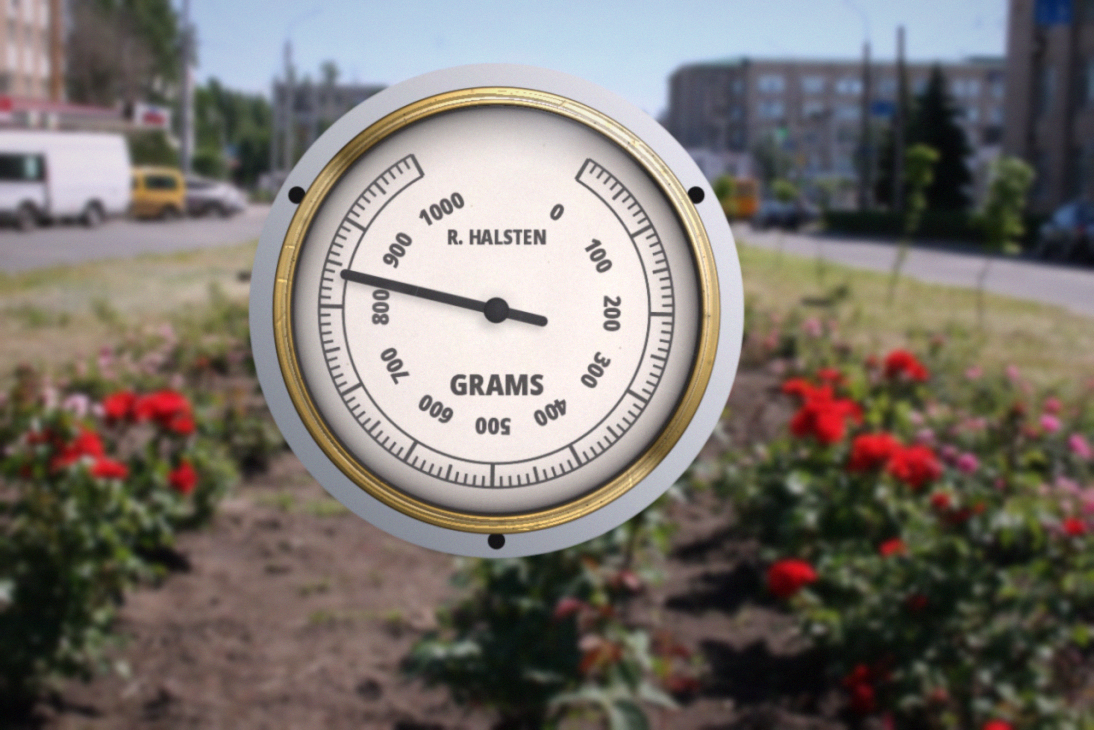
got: 840 g
